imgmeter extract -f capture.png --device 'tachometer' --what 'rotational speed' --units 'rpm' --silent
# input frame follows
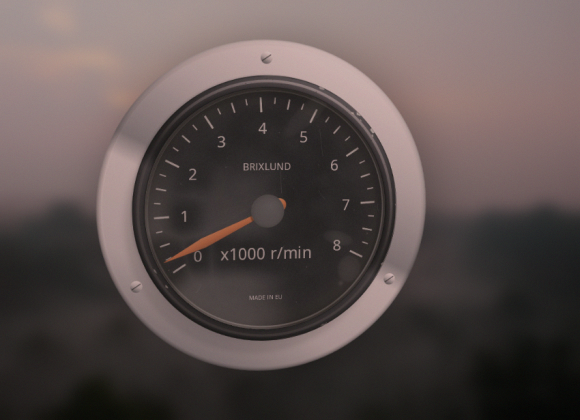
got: 250 rpm
